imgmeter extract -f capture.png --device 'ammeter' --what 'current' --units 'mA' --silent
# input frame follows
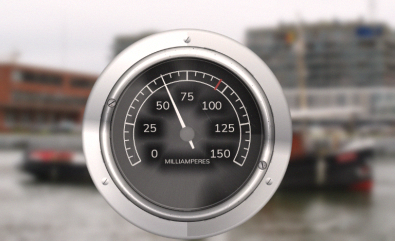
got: 60 mA
